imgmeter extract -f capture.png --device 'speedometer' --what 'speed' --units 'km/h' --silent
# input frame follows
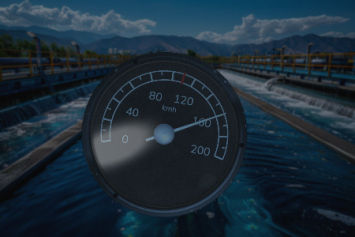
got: 160 km/h
